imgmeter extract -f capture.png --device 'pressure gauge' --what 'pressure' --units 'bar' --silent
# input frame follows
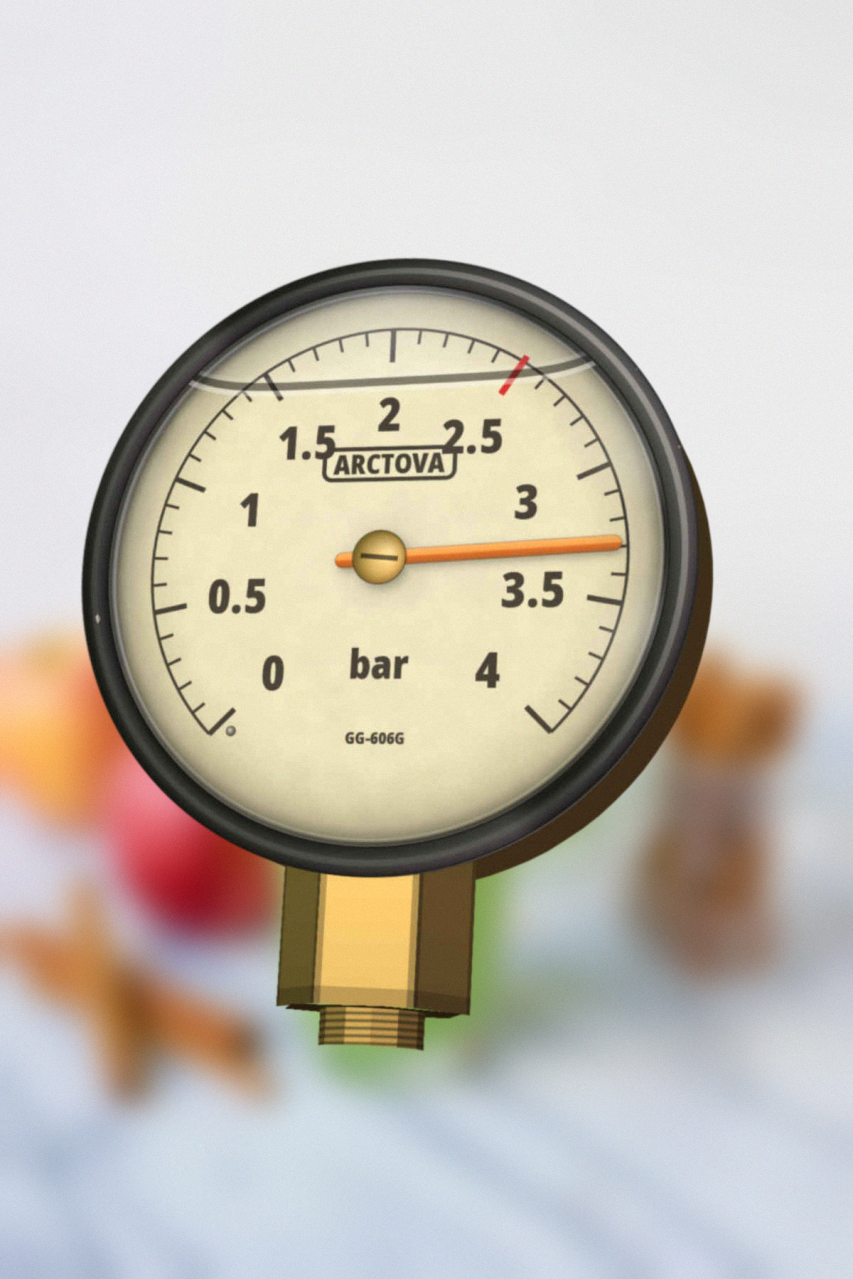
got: 3.3 bar
